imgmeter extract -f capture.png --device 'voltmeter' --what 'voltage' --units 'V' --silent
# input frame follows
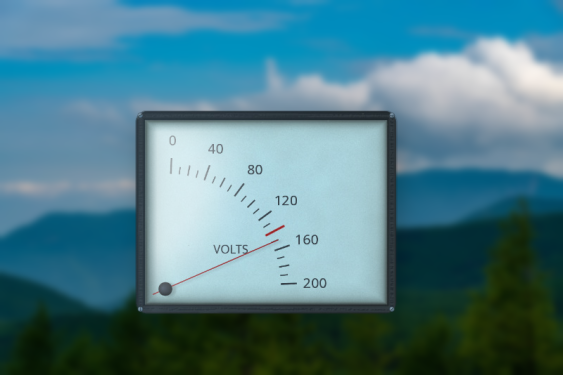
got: 150 V
